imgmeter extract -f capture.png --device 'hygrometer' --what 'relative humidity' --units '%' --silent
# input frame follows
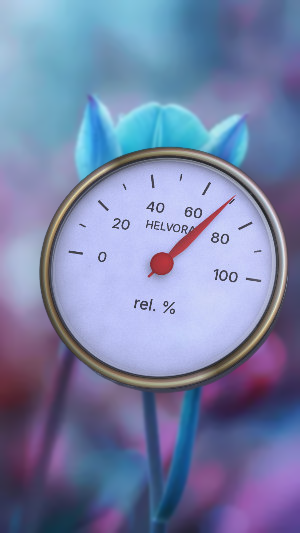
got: 70 %
